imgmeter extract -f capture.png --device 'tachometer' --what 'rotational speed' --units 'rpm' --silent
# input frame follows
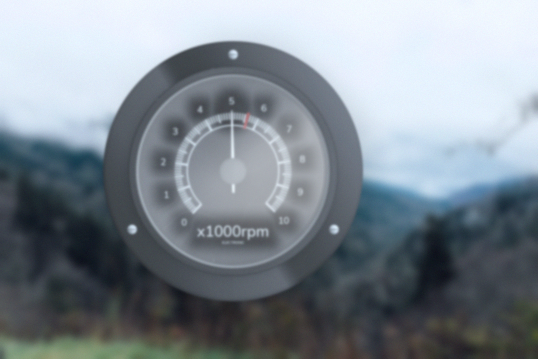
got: 5000 rpm
